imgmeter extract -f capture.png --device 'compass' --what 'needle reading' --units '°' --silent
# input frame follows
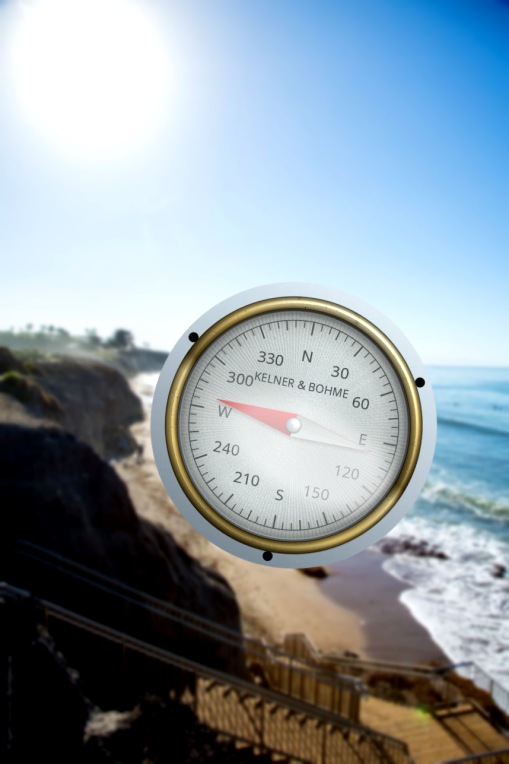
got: 277.5 °
